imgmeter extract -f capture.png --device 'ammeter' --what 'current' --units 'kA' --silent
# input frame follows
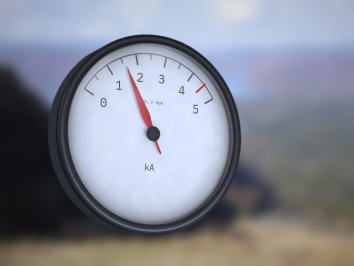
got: 1.5 kA
